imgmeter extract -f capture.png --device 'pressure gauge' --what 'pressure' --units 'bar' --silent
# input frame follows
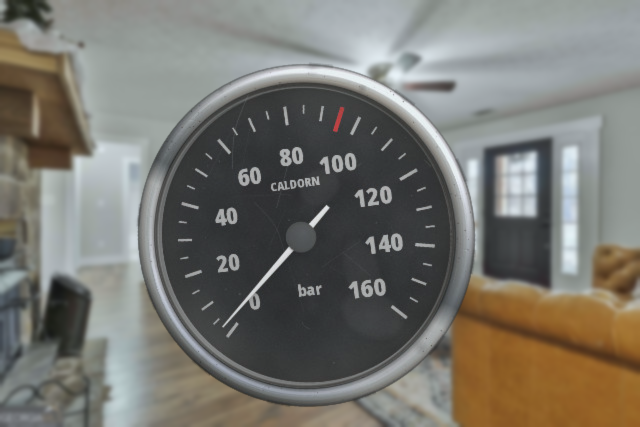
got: 2.5 bar
